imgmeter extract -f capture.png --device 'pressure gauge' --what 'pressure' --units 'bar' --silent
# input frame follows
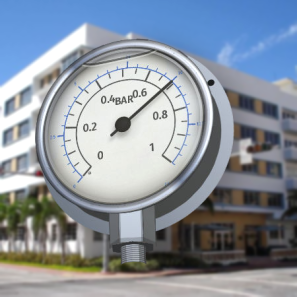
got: 0.7 bar
